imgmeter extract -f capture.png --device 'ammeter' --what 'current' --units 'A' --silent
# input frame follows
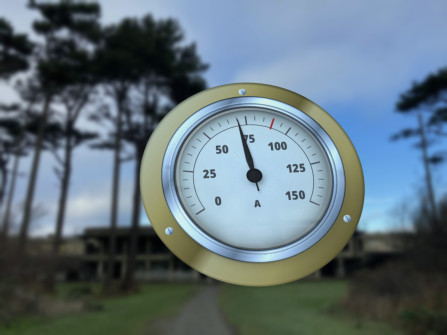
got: 70 A
